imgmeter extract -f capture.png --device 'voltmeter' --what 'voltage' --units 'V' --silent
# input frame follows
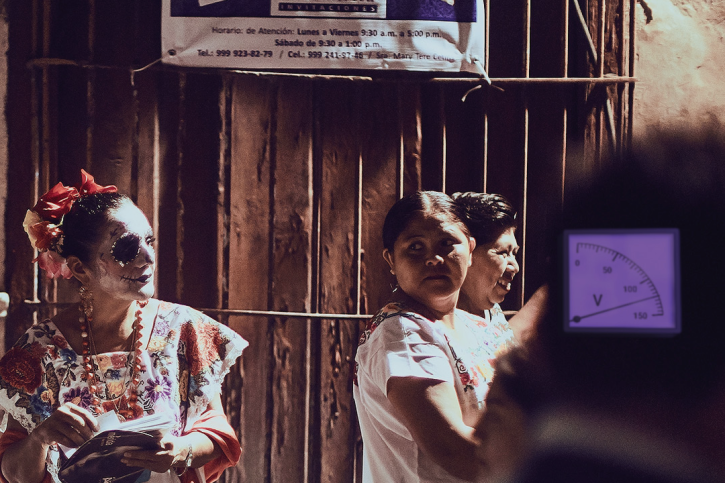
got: 125 V
